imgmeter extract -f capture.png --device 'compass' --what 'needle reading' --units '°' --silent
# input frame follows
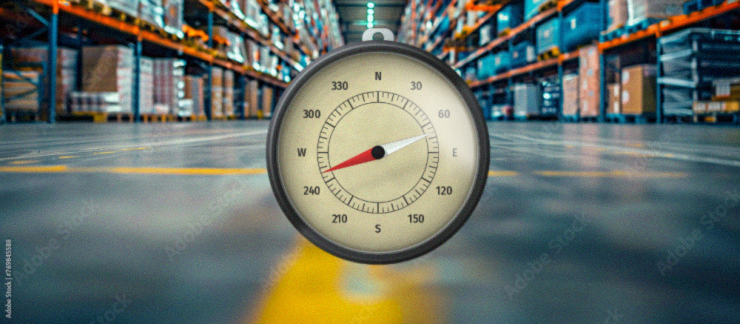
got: 250 °
